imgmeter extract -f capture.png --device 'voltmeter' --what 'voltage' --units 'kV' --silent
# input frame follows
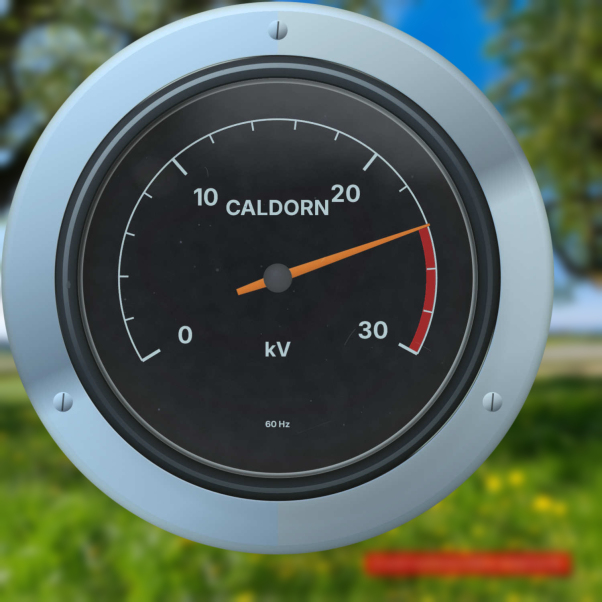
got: 24 kV
